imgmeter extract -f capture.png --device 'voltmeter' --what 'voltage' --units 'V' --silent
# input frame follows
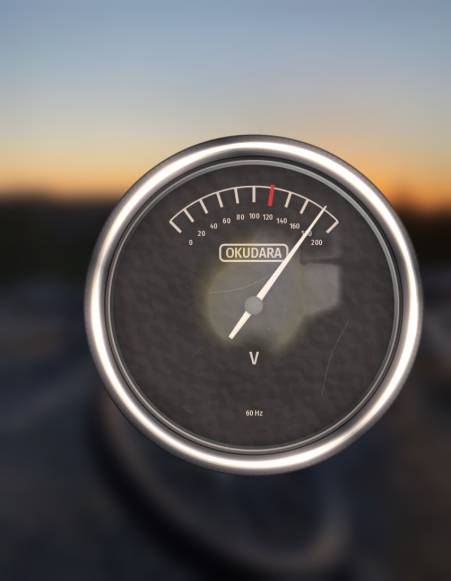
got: 180 V
